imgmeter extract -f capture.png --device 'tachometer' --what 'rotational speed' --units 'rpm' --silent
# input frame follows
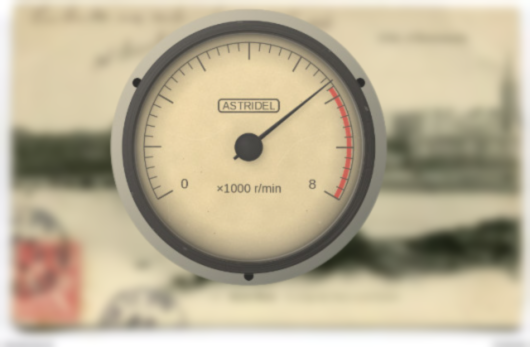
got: 5700 rpm
